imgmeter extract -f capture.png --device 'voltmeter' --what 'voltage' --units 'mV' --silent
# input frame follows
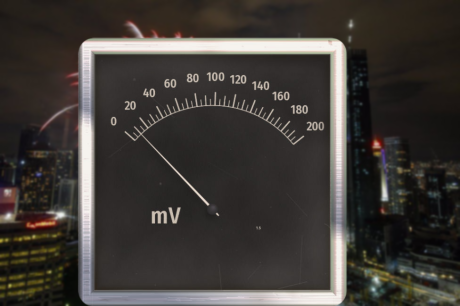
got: 10 mV
